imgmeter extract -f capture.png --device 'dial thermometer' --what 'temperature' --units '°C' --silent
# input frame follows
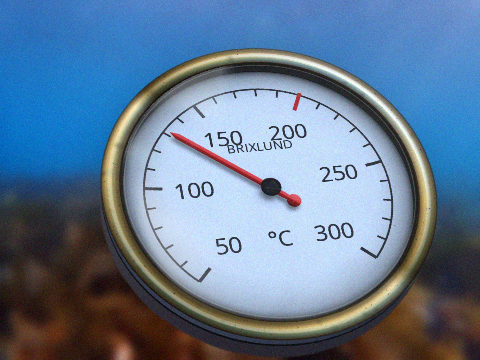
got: 130 °C
